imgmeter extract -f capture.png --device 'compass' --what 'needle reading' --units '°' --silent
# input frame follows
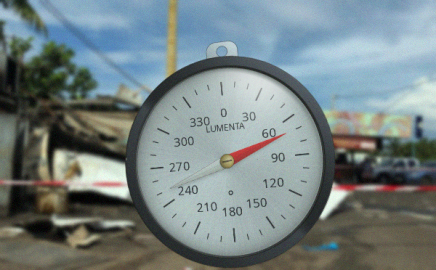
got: 70 °
